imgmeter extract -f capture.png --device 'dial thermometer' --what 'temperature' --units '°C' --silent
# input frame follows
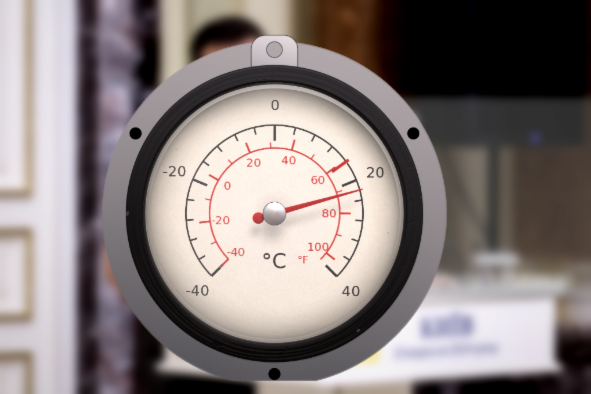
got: 22 °C
